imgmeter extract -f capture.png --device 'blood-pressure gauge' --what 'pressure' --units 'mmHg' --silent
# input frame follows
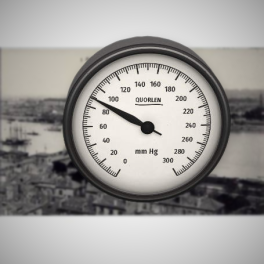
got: 90 mmHg
